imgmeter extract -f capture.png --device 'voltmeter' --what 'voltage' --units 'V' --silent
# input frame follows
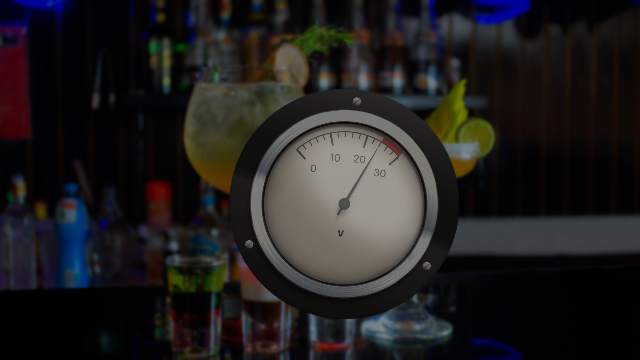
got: 24 V
